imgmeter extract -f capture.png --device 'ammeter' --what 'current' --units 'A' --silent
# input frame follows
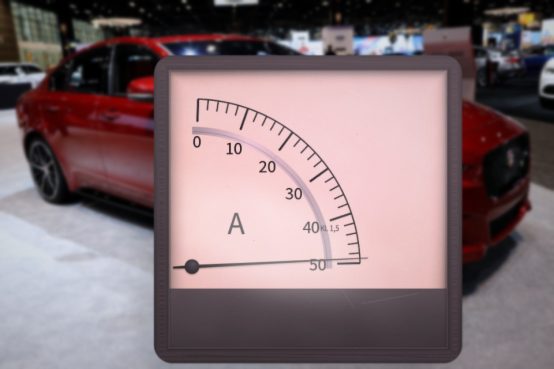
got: 49 A
